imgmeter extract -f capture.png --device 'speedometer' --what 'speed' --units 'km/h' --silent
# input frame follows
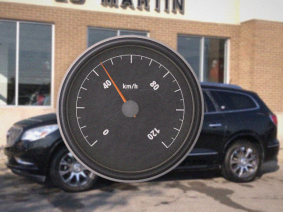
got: 45 km/h
